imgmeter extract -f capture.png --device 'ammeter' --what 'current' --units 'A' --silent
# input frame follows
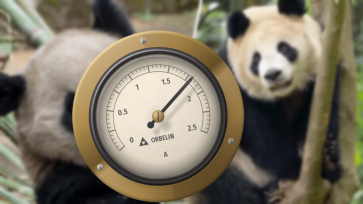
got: 1.8 A
